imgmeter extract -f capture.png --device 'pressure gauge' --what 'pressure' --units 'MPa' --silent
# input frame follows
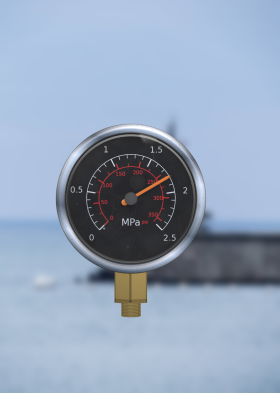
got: 1.8 MPa
